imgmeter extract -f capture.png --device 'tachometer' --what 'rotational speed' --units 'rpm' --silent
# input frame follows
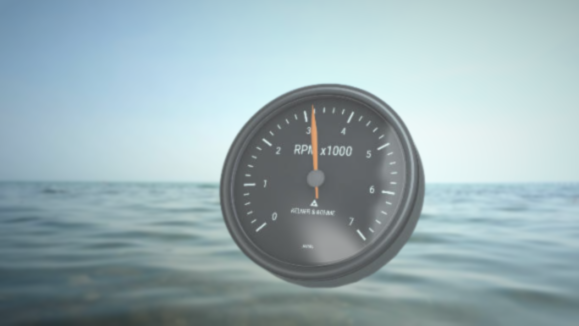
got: 3200 rpm
